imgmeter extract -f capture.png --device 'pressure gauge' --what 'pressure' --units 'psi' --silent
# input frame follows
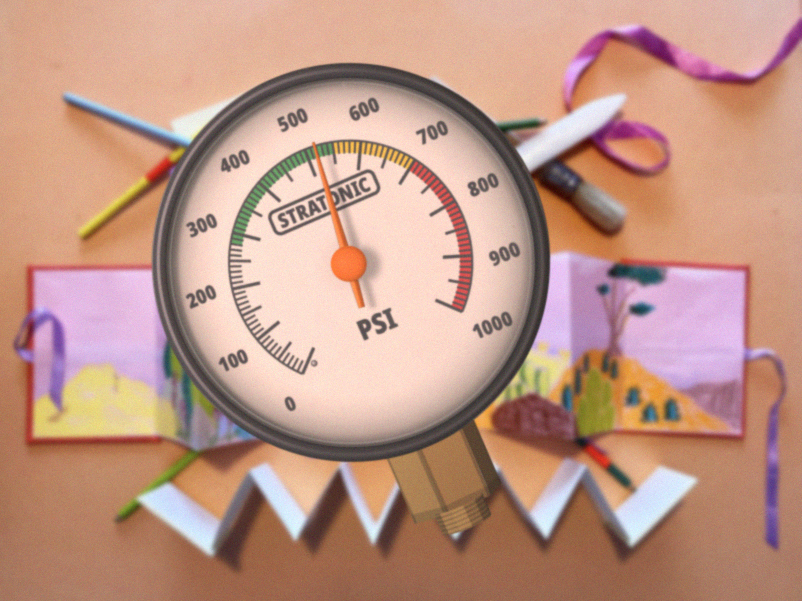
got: 520 psi
